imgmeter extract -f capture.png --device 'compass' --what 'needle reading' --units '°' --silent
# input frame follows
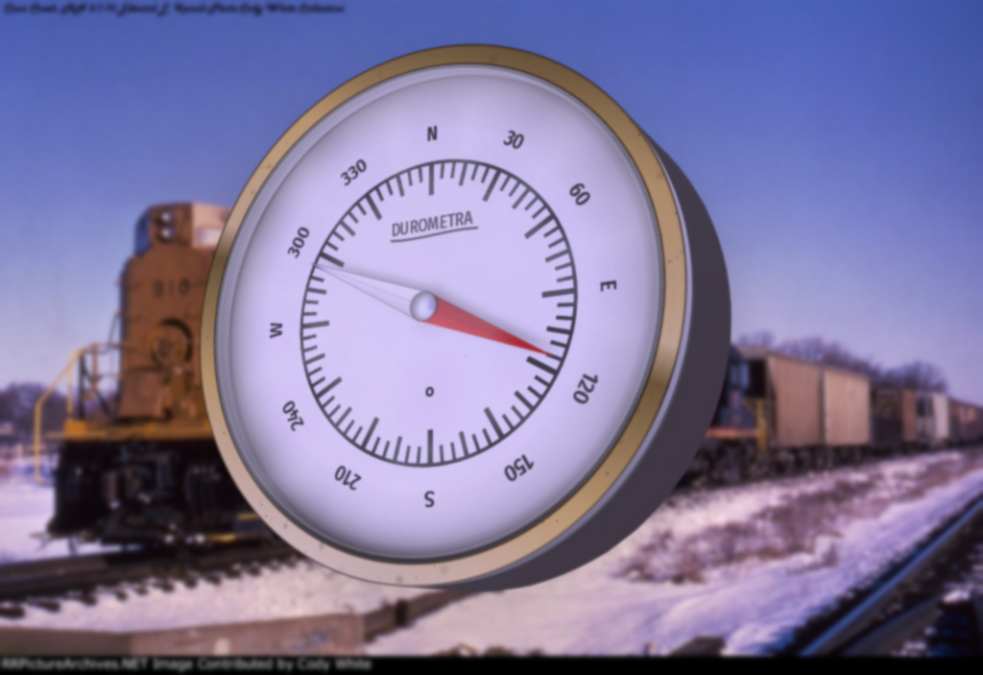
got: 115 °
